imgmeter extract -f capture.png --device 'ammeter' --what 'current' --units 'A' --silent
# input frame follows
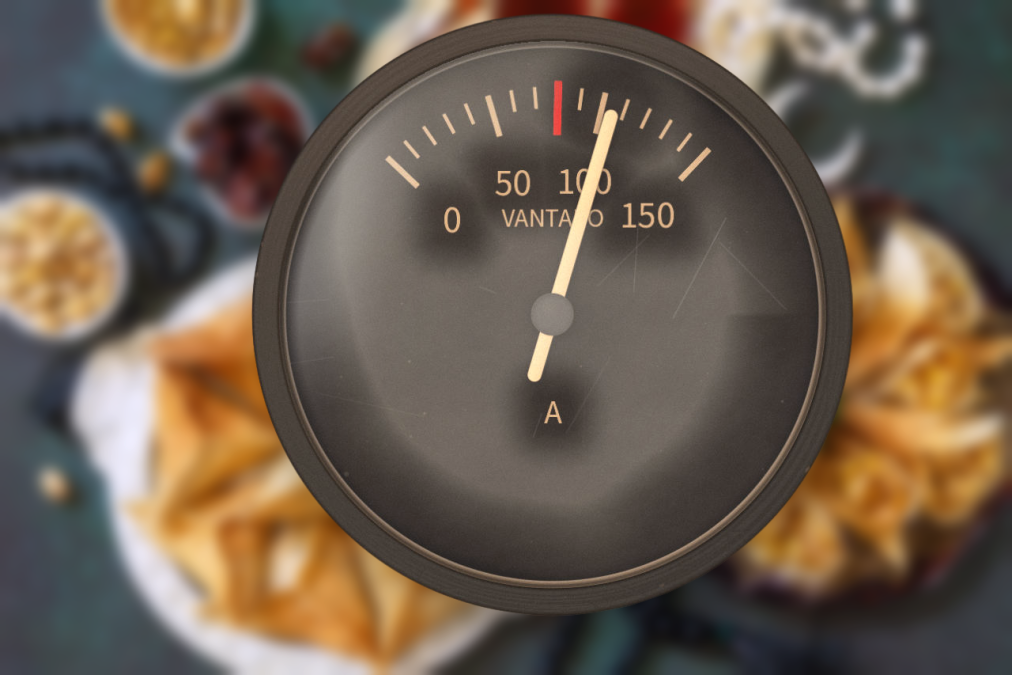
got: 105 A
